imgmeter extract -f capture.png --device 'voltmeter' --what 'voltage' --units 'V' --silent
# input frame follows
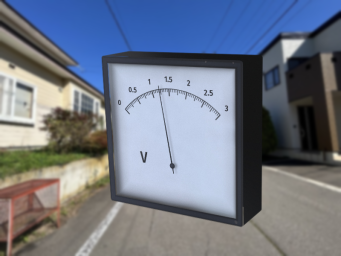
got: 1.25 V
